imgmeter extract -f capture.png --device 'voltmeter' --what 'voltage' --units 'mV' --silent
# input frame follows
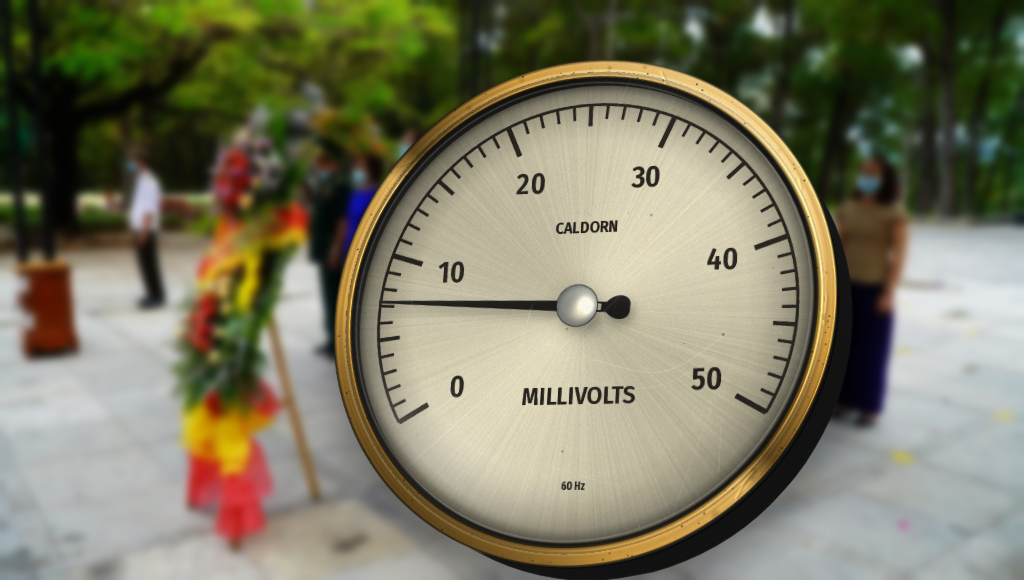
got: 7 mV
